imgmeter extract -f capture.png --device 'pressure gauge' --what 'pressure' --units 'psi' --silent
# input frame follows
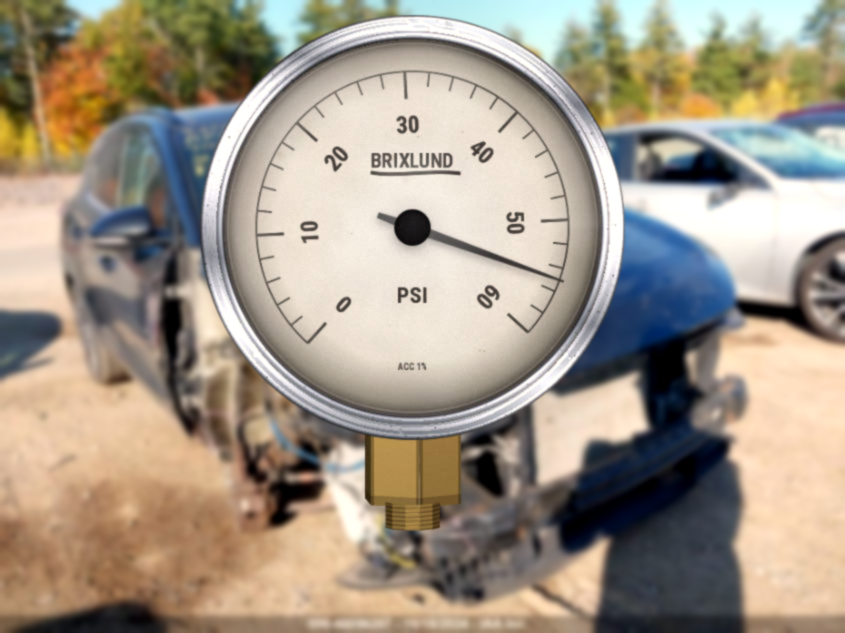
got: 55 psi
